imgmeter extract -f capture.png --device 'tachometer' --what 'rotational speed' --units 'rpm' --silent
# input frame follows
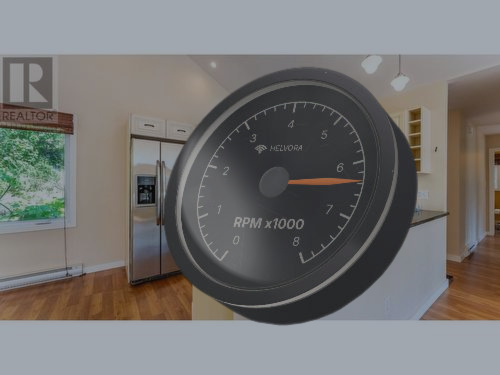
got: 6400 rpm
